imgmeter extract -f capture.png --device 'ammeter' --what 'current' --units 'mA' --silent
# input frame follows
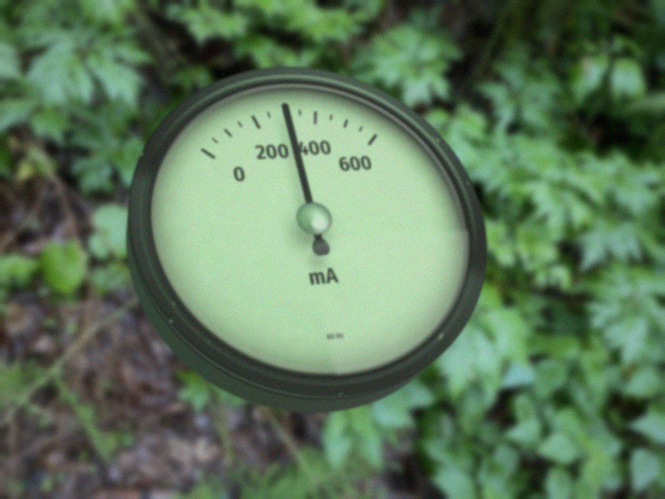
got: 300 mA
